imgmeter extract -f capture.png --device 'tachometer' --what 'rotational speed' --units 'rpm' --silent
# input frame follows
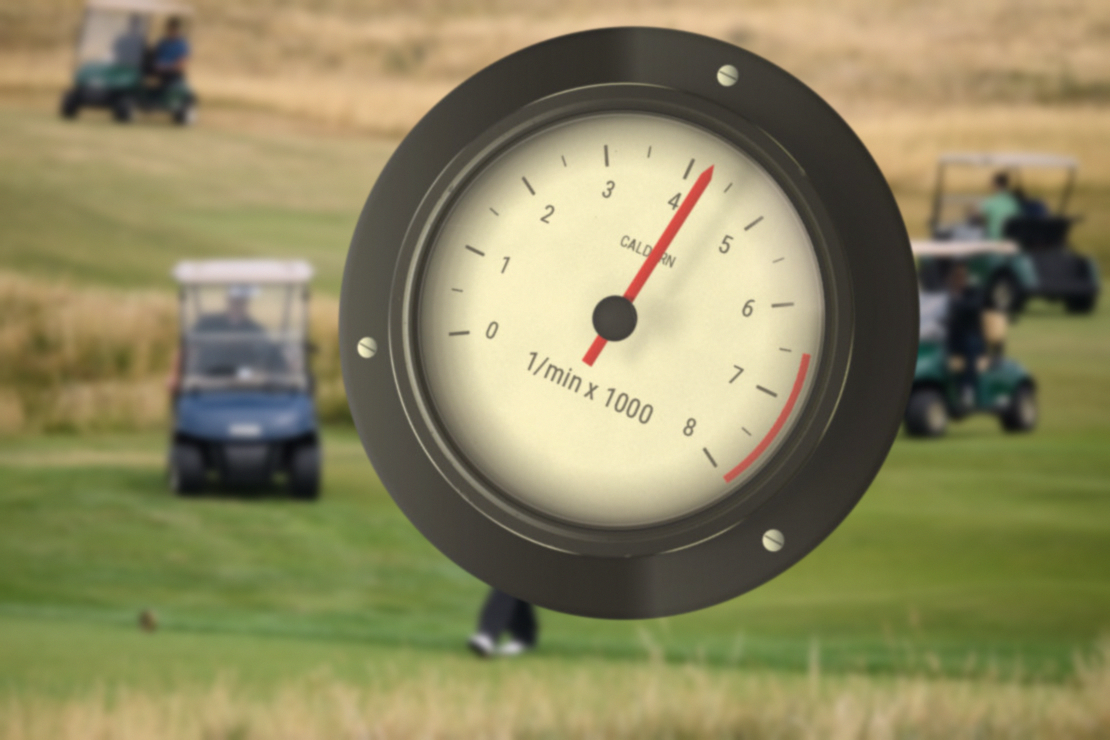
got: 4250 rpm
